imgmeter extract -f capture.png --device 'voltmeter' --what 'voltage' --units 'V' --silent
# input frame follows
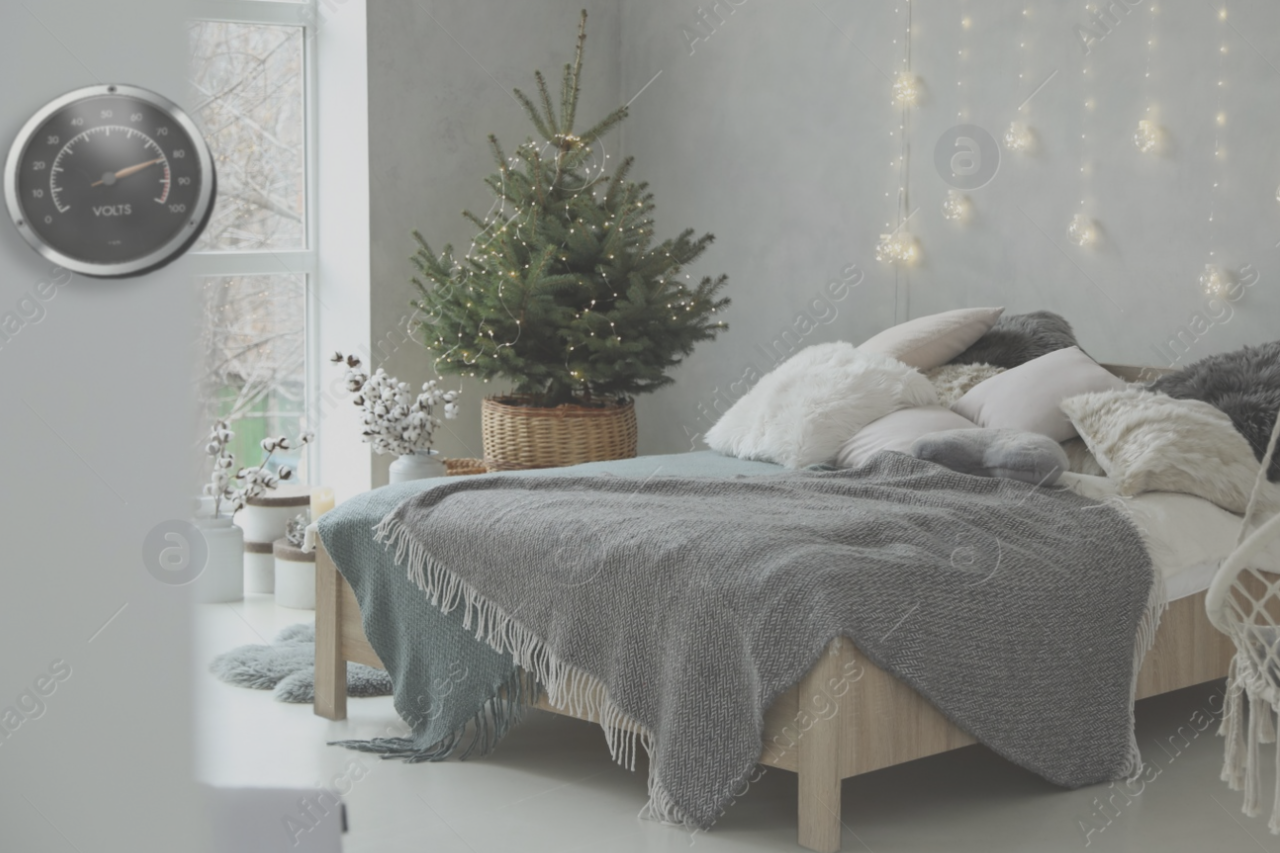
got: 80 V
